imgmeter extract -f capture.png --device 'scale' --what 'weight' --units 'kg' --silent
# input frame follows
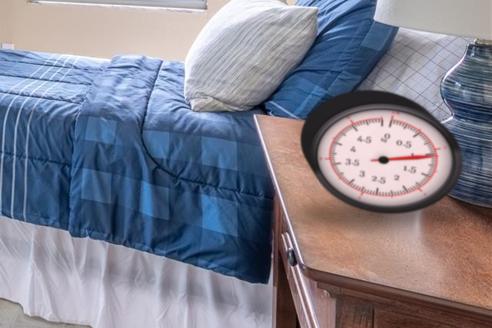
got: 1 kg
